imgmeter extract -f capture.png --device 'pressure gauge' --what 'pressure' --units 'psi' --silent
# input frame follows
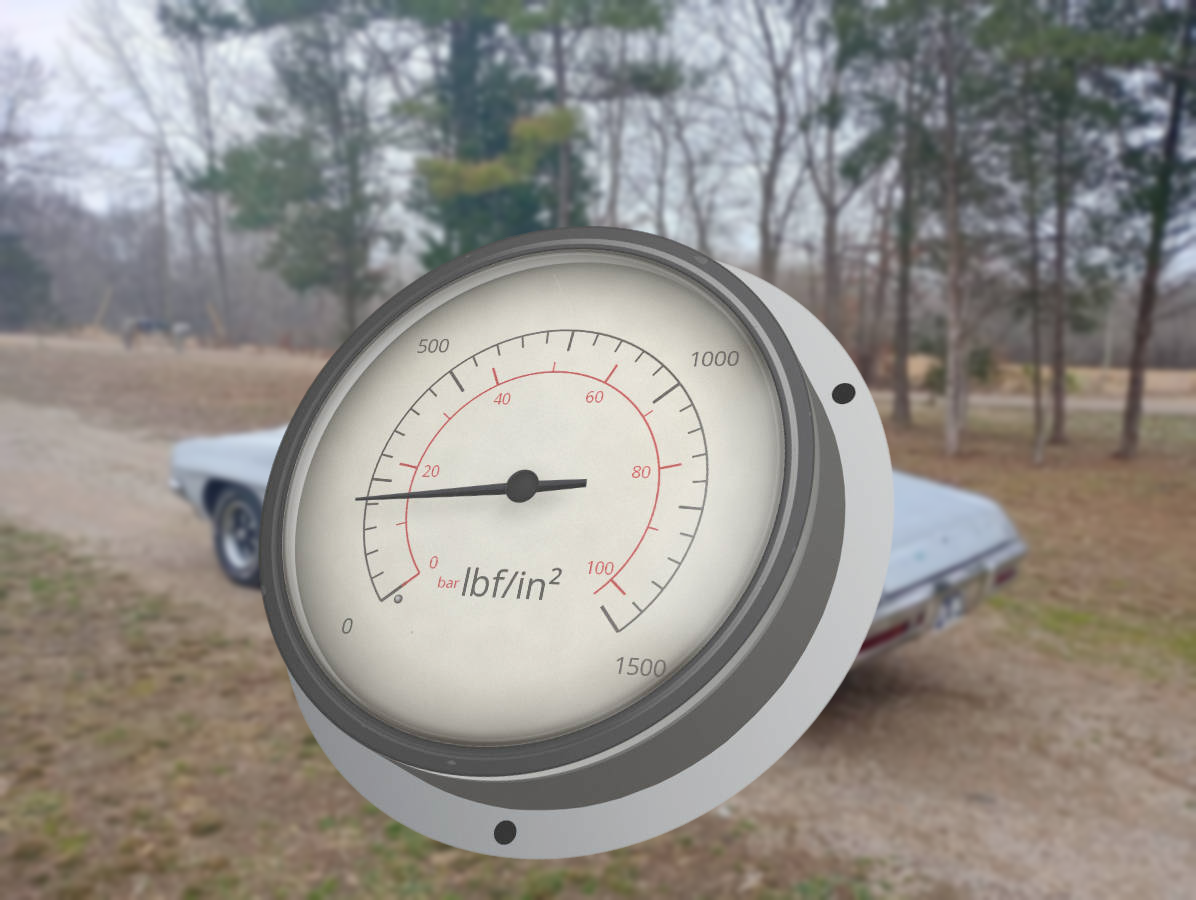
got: 200 psi
